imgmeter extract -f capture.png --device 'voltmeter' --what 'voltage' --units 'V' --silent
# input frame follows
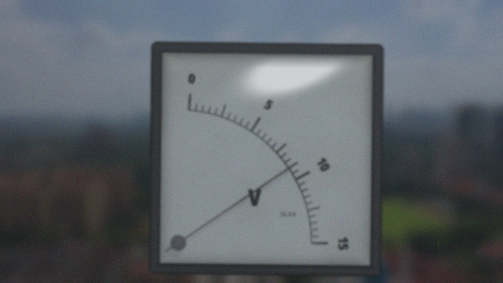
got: 9 V
